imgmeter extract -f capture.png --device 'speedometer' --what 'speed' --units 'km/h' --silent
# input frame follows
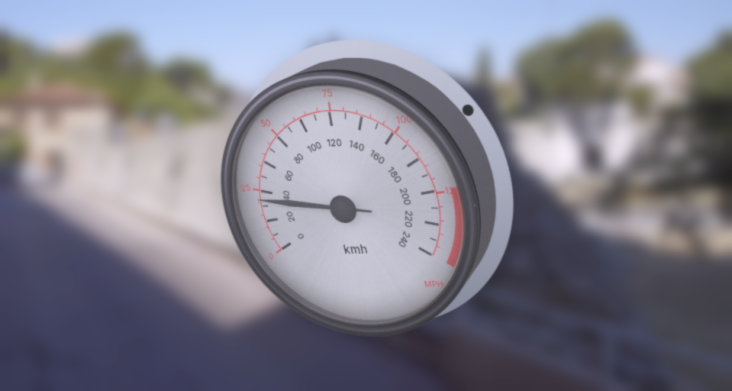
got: 35 km/h
